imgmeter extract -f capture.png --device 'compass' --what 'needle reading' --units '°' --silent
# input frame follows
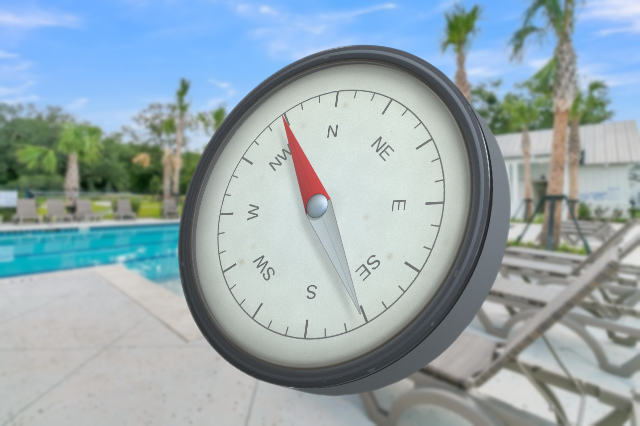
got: 330 °
